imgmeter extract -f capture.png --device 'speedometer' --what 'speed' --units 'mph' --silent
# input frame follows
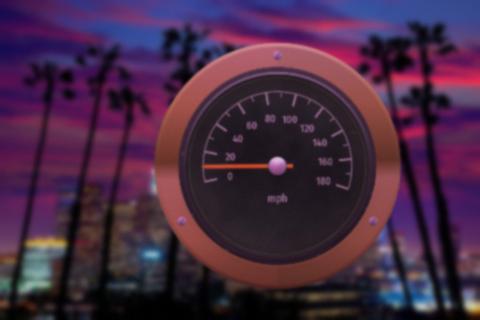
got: 10 mph
